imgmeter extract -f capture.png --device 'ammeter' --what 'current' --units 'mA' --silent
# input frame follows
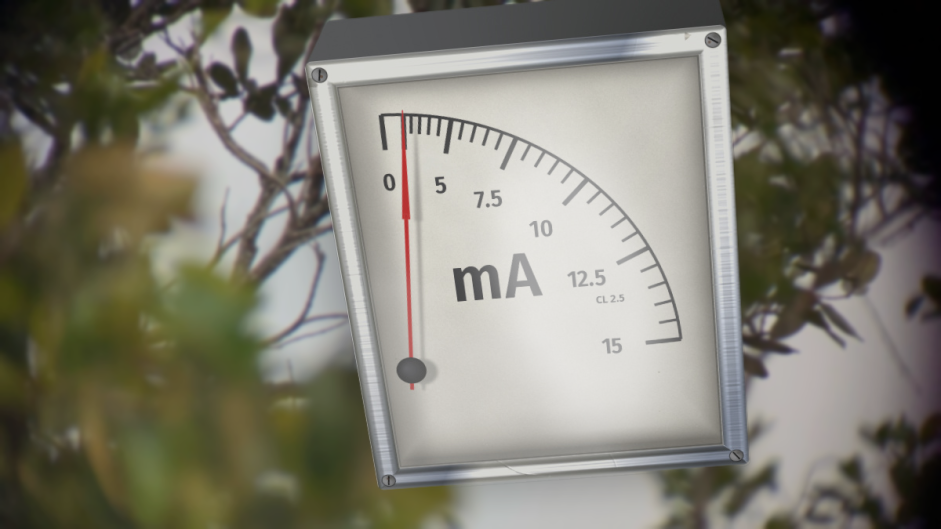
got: 2.5 mA
